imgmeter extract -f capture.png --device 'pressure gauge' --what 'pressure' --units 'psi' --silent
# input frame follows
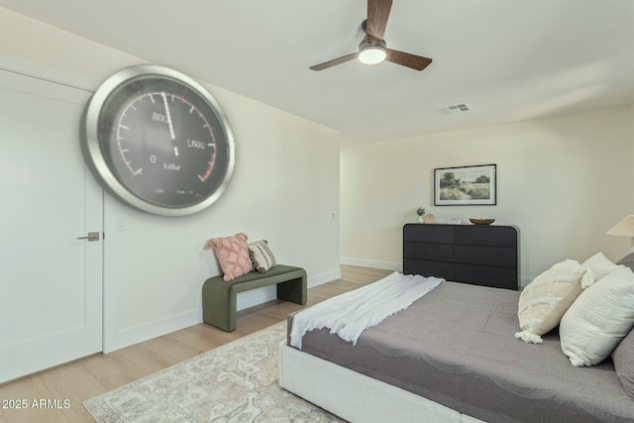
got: 900 psi
